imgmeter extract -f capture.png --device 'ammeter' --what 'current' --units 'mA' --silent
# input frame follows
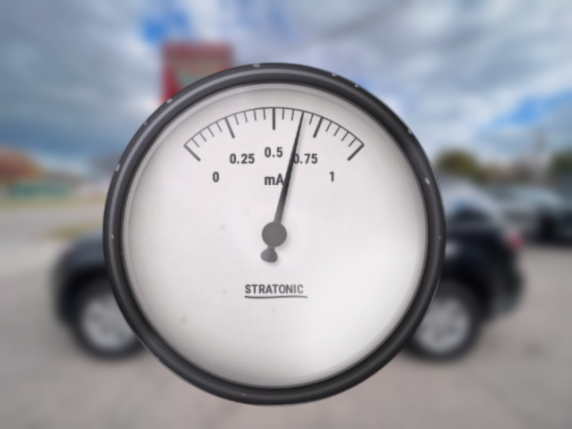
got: 0.65 mA
